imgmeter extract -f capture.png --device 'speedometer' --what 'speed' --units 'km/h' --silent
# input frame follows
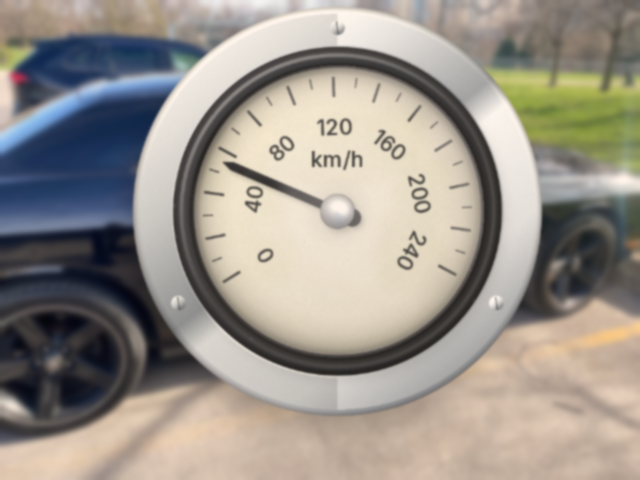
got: 55 km/h
